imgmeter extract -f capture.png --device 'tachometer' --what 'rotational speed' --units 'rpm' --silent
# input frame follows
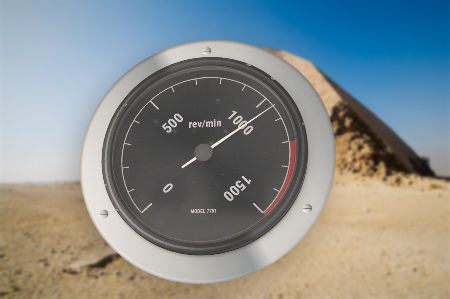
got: 1050 rpm
